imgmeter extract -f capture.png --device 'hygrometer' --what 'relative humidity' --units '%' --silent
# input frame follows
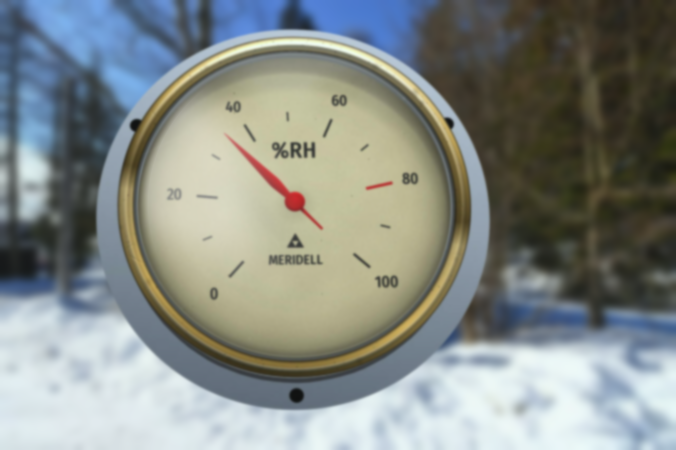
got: 35 %
